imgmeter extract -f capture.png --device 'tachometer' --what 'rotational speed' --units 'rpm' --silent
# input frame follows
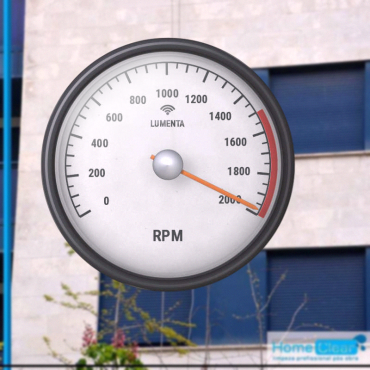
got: 1975 rpm
